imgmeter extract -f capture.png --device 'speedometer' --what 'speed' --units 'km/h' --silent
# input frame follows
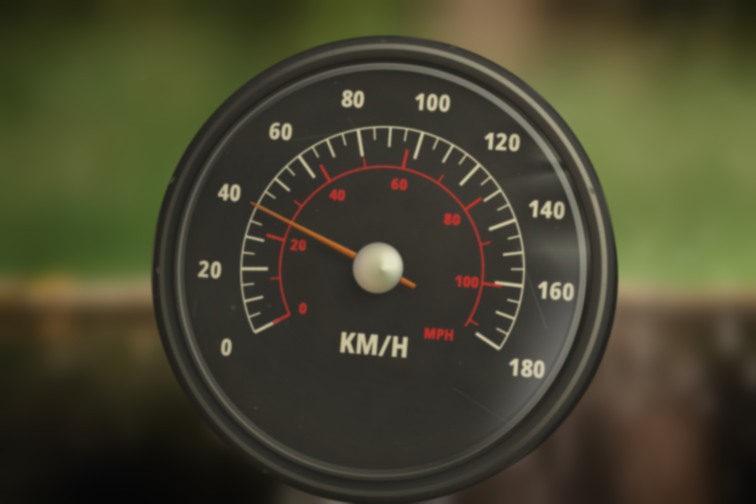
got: 40 km/h
